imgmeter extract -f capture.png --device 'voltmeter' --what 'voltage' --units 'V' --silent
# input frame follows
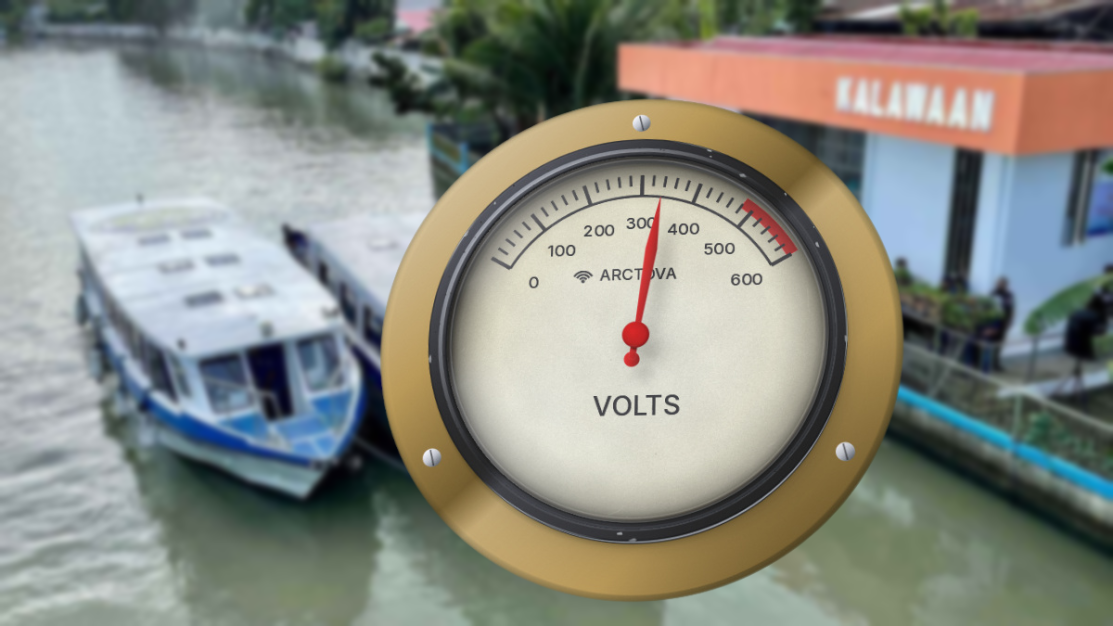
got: 340 V
